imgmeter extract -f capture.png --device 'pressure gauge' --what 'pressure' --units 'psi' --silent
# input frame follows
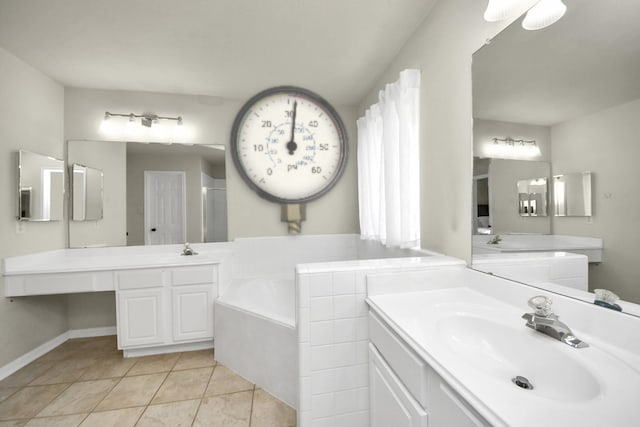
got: 32 psi
